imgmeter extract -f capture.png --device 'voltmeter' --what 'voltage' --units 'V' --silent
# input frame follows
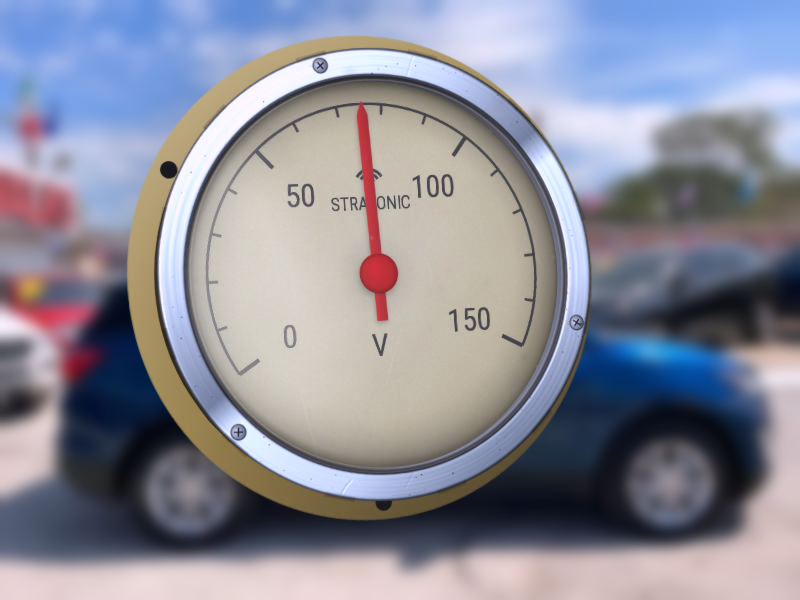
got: 75 V
